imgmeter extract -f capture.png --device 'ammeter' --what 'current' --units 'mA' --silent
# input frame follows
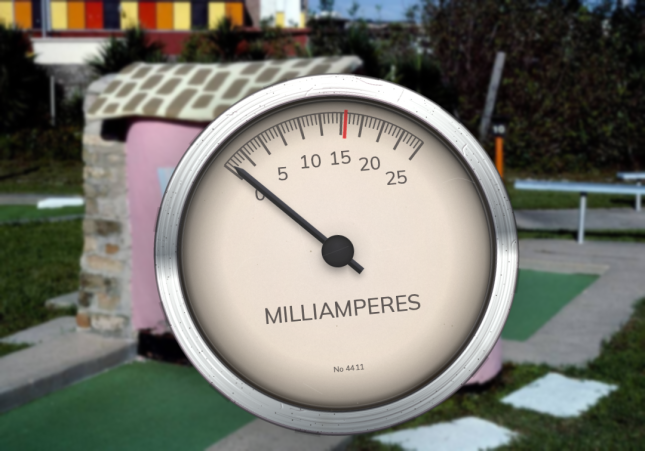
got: 0.5 mA
